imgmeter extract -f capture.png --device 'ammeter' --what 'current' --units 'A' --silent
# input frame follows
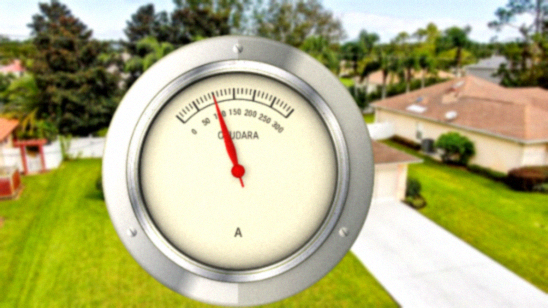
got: 100 A
